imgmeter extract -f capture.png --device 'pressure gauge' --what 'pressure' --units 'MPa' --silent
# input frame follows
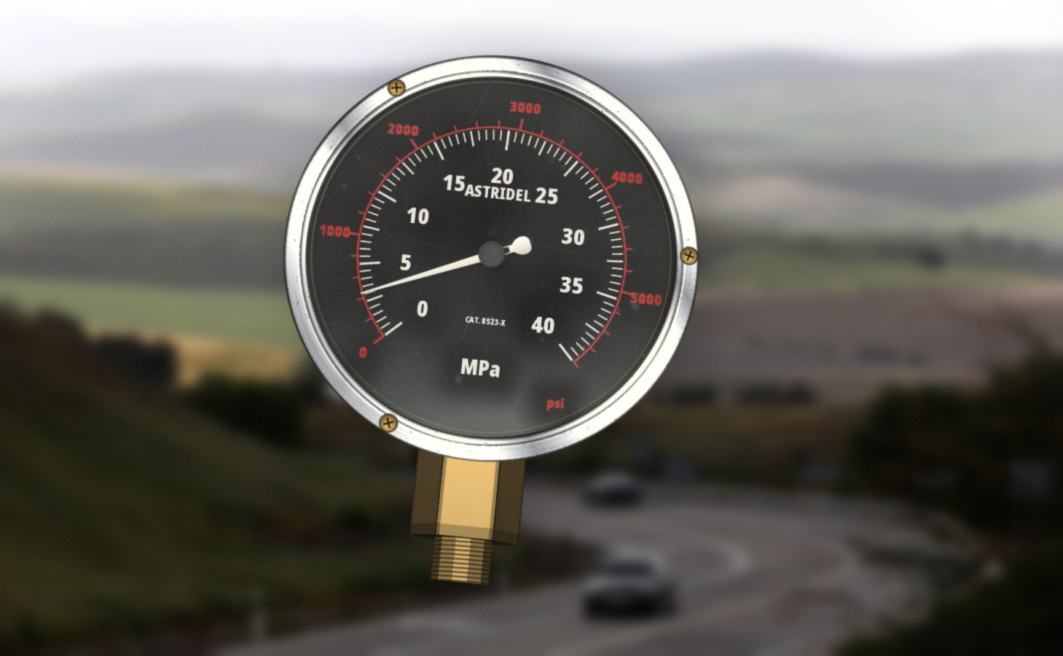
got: 3 MPa
